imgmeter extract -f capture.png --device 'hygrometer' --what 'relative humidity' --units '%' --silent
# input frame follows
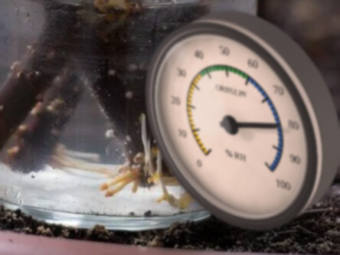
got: 80 %
